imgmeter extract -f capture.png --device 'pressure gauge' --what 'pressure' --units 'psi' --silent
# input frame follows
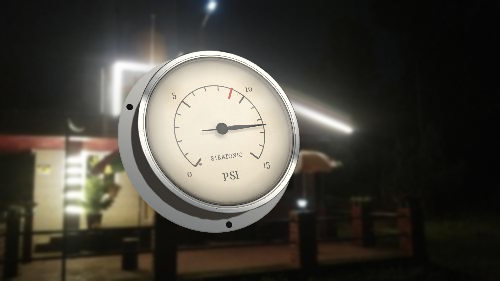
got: 12.5 psi
